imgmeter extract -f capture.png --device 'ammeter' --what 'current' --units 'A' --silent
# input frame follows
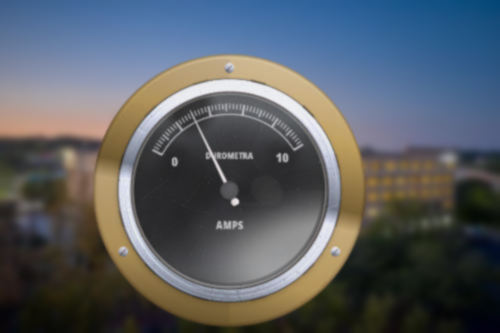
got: 3 A
